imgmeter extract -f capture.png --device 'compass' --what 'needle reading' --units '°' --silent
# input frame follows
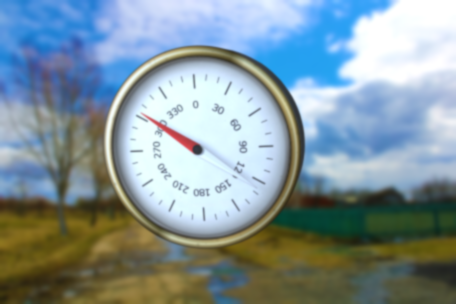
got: 305 °
